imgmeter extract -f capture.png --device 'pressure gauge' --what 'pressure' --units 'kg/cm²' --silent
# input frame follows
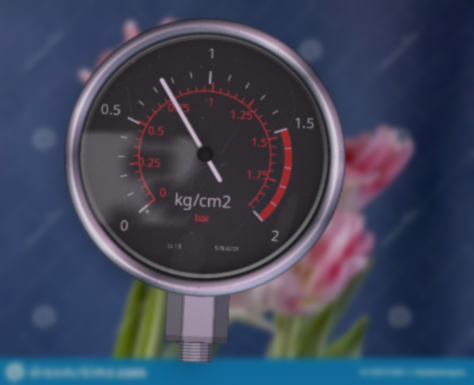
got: 0.75 kg/cm²
